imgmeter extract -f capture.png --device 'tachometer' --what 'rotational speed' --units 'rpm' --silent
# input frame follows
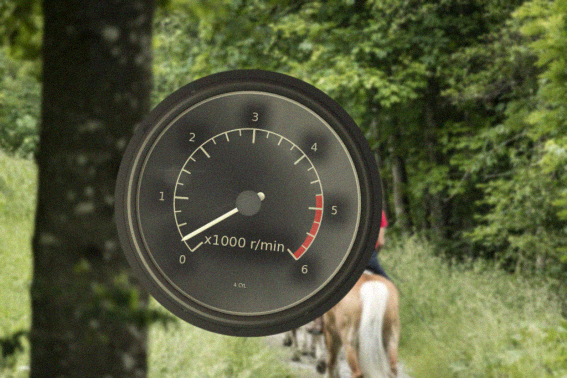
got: 250 rpm
